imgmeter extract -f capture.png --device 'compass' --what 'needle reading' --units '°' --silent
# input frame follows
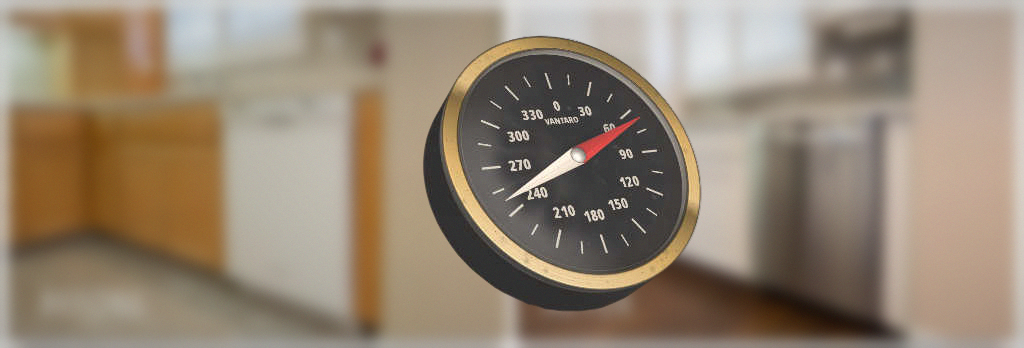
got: 67.5 °
